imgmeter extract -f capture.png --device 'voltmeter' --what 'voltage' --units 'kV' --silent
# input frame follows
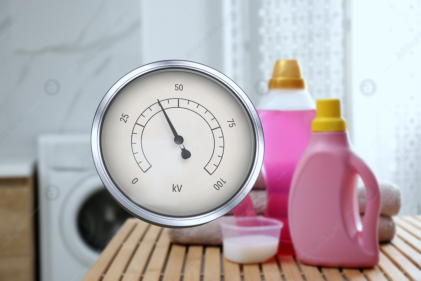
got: 40 kV
